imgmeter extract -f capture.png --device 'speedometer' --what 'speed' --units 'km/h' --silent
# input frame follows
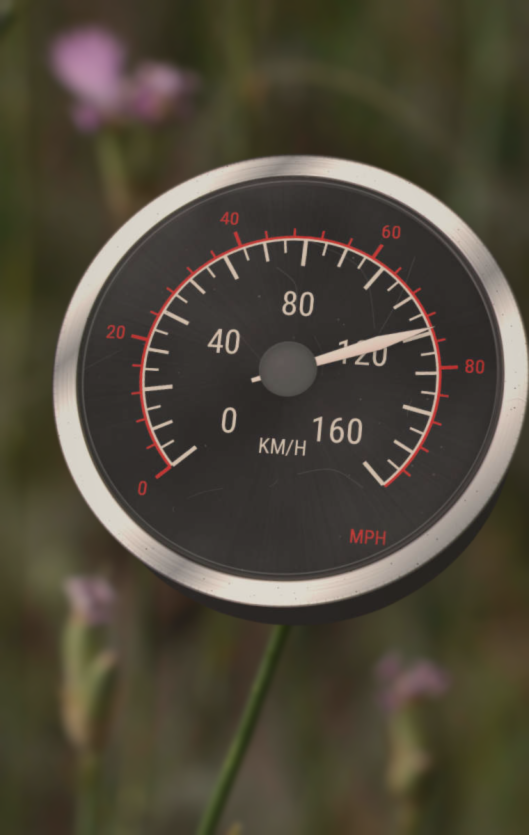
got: 120 km/h
